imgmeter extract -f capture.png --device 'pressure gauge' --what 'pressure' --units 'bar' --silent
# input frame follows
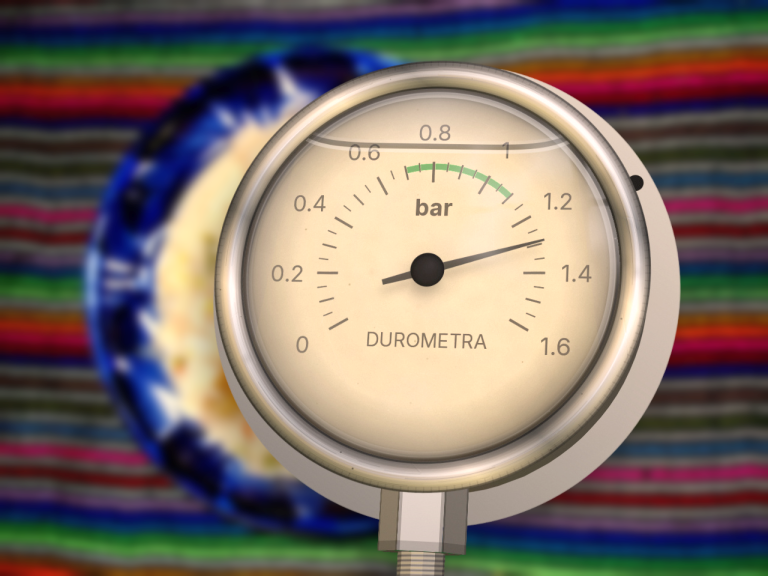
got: 1.3 bar
